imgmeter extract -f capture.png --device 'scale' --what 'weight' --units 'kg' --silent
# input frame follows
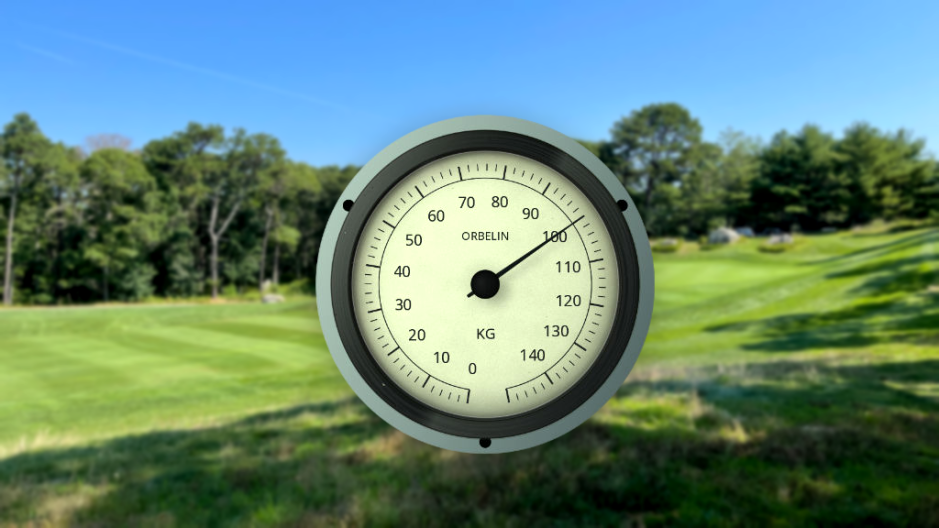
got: 100 kg
